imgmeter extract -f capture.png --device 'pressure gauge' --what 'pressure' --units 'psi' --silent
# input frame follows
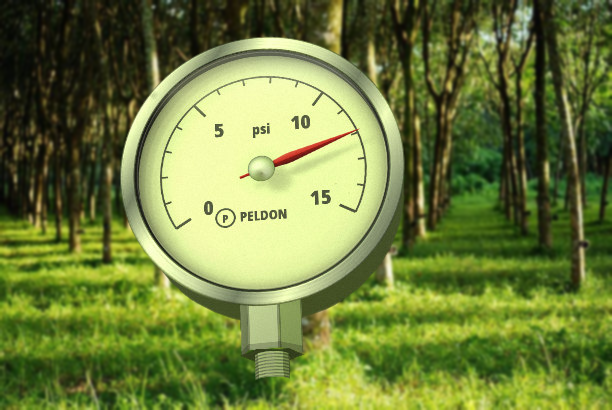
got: 12 psi
